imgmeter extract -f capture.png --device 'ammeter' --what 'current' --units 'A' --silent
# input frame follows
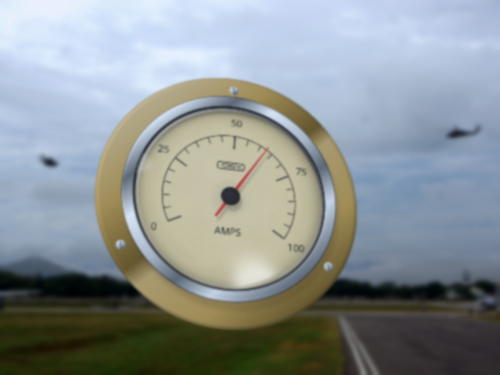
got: 62.5 A
